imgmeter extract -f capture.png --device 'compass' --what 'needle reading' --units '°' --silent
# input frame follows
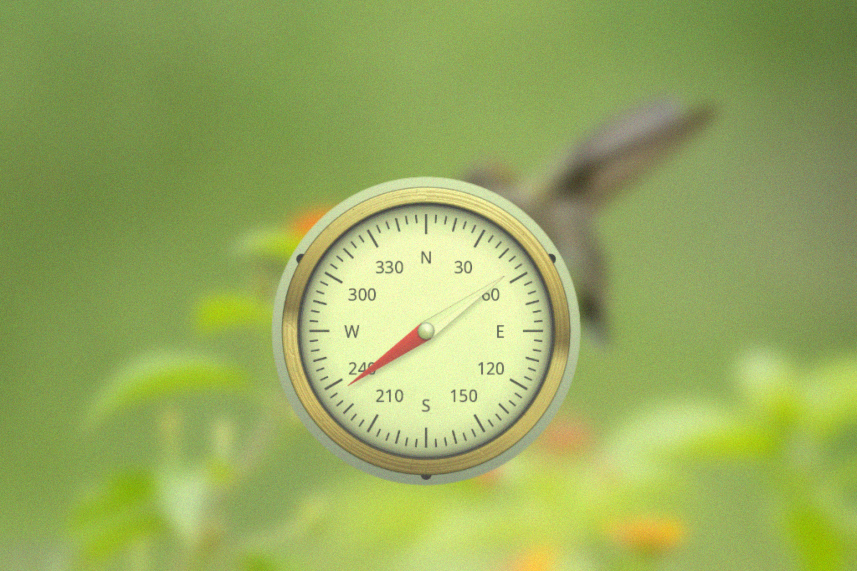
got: 235 °
